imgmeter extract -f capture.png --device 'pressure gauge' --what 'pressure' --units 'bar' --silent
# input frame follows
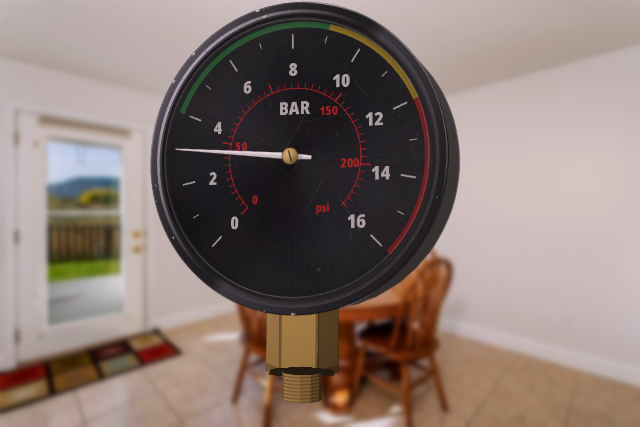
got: 3 bar
